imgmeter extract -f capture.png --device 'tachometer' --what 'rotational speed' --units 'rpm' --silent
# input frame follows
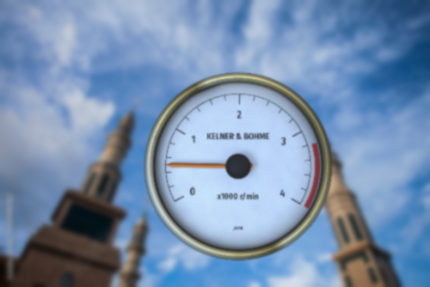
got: 500 rpm
